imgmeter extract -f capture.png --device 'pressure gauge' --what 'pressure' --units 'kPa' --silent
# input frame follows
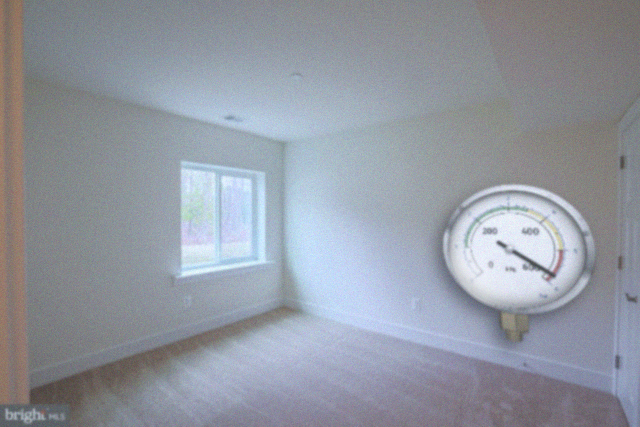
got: 575 kPa
